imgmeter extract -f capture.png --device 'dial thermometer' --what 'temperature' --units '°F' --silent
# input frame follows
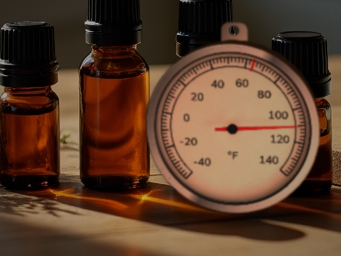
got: 110 °F
